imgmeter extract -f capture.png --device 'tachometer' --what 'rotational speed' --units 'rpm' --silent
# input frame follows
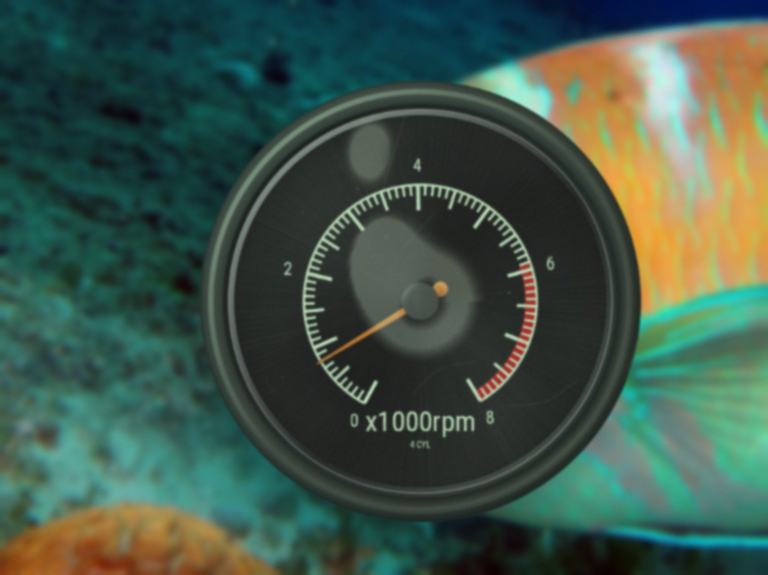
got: 800 rpm
